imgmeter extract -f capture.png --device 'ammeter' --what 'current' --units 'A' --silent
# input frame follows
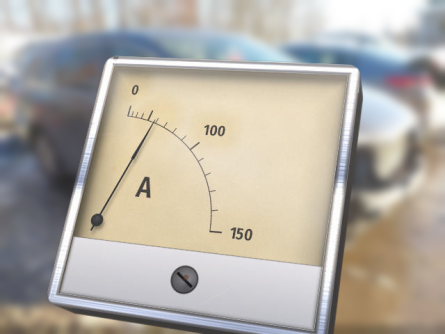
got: 60 A
